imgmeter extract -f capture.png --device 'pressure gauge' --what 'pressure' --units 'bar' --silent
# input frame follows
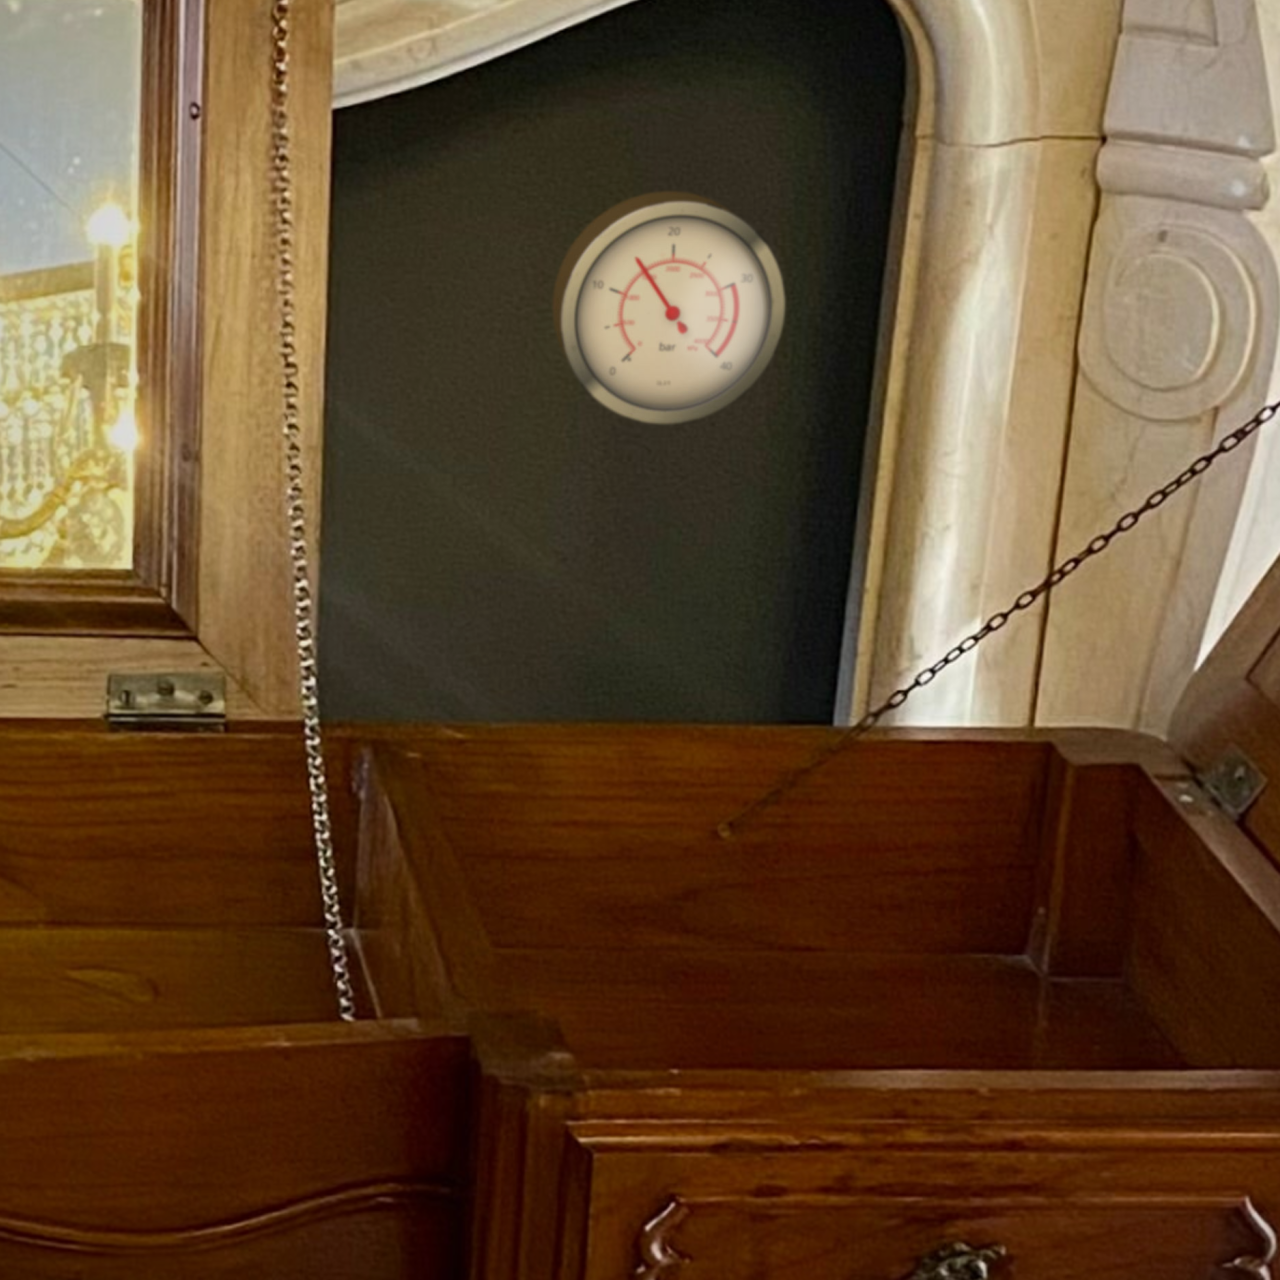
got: 15 bar
